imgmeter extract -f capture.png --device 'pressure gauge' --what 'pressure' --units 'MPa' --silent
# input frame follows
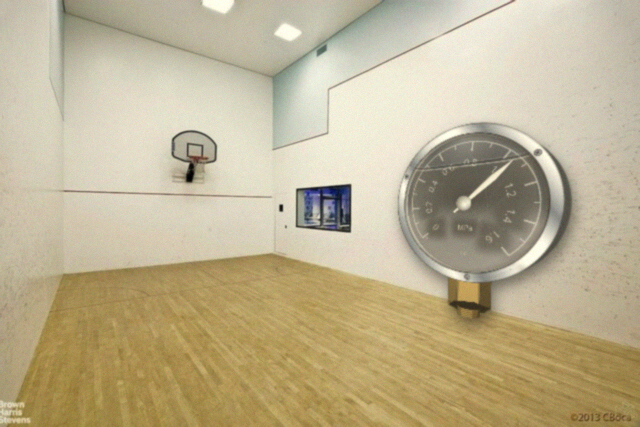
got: 1.05 MPa
